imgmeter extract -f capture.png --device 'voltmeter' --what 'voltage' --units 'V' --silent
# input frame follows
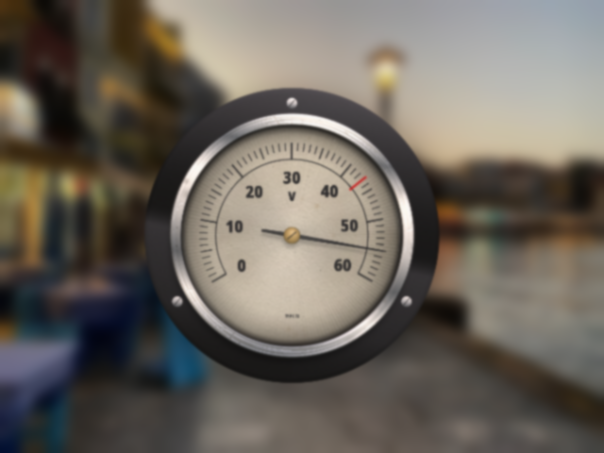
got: 55 V
